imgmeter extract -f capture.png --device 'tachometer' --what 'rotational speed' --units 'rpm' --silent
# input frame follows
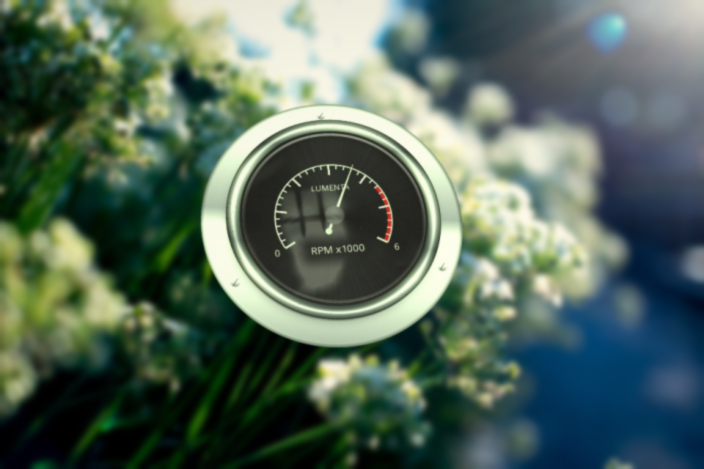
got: 3600 rpm
